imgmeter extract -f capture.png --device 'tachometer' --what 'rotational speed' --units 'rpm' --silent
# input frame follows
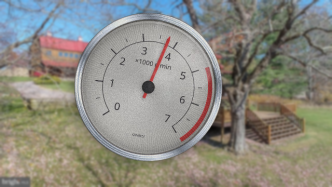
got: 3750 rpm
